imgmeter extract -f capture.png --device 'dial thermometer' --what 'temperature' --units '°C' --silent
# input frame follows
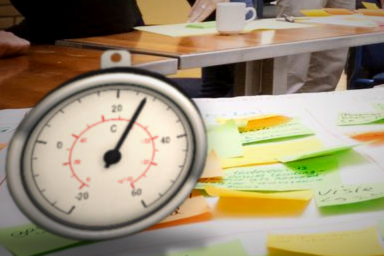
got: 26 °C
